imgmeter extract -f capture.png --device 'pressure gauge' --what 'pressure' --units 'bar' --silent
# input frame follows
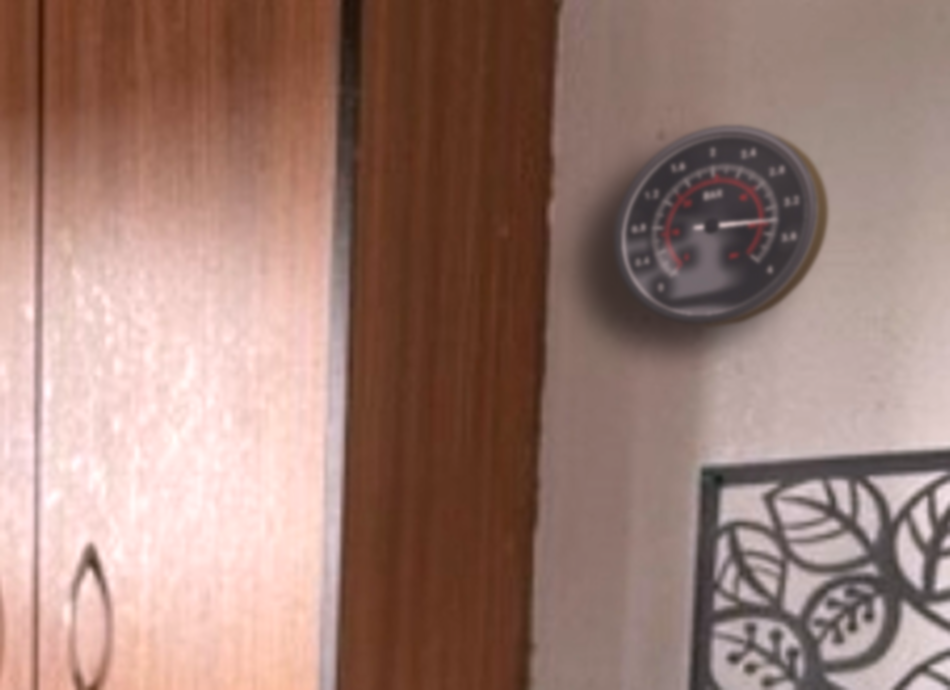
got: 3.4 bar
